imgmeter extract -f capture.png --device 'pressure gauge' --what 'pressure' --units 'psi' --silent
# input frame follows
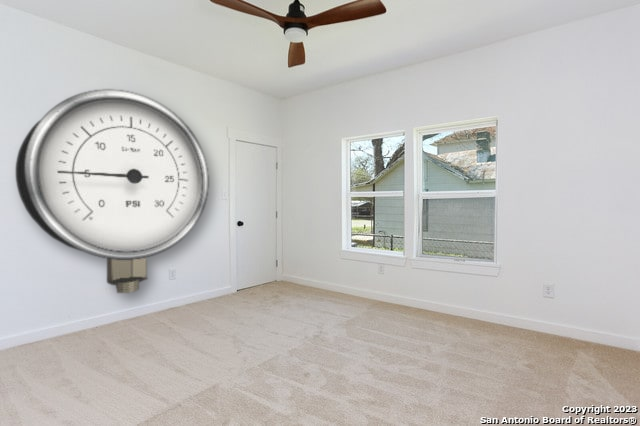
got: 5 psi
